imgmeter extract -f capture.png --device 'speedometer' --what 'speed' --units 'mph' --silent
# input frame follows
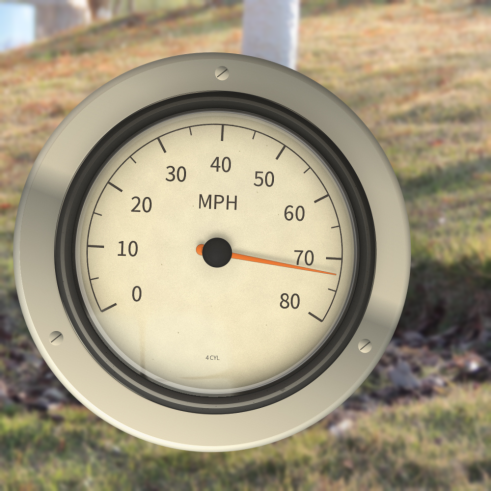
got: 72.5 mph
